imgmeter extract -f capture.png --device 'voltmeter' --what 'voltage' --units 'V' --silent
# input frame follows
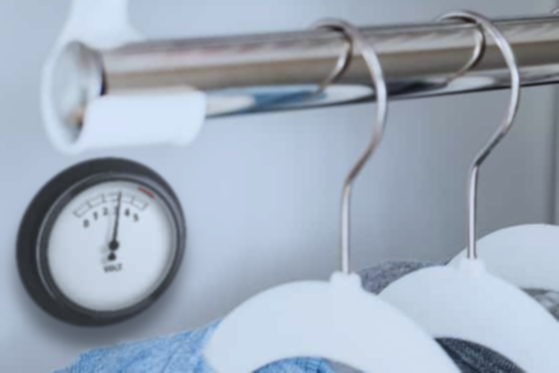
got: 3 V
